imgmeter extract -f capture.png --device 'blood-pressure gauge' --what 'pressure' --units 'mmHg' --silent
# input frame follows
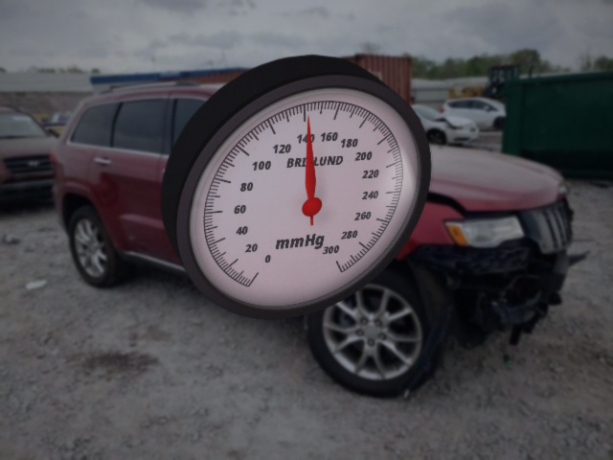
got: 140 mmHg
